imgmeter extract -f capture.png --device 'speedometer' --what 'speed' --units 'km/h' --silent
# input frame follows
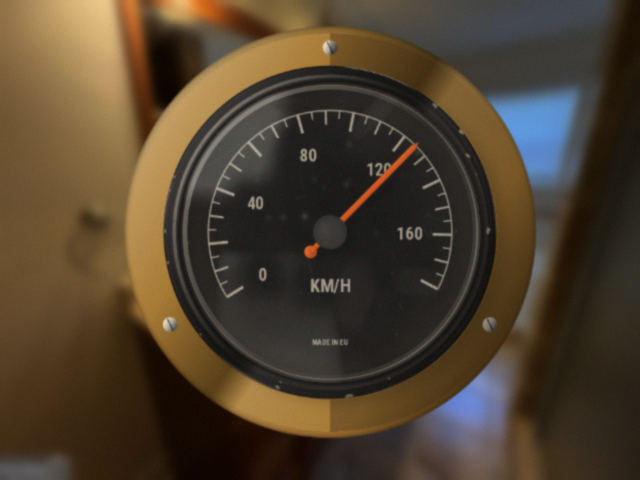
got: 125 km/h
